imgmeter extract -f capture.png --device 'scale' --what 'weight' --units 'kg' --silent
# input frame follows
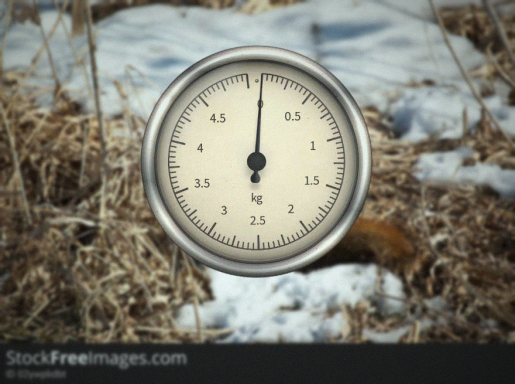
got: 0 kg
